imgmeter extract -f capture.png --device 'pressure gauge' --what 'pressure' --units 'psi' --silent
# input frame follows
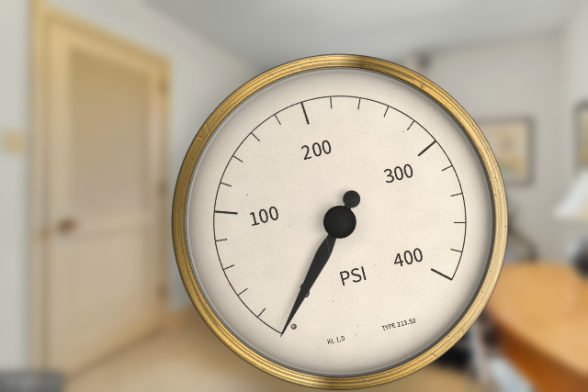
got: 0 psi
